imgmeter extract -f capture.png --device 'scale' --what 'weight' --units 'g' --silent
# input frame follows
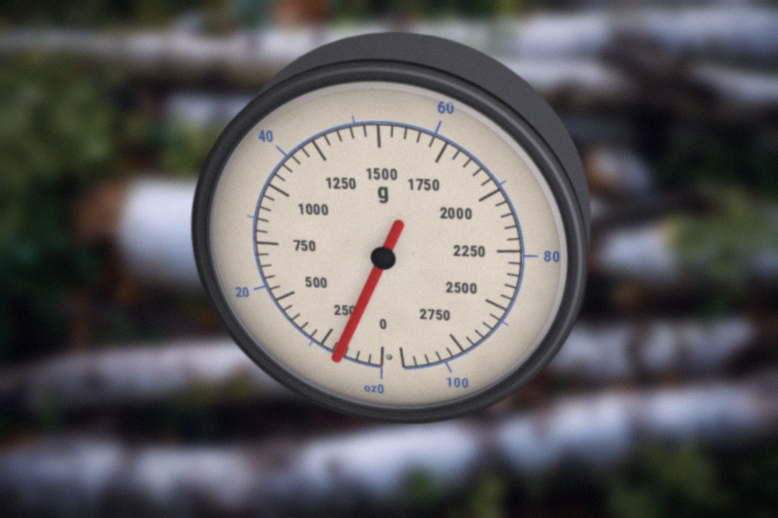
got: 175 g
